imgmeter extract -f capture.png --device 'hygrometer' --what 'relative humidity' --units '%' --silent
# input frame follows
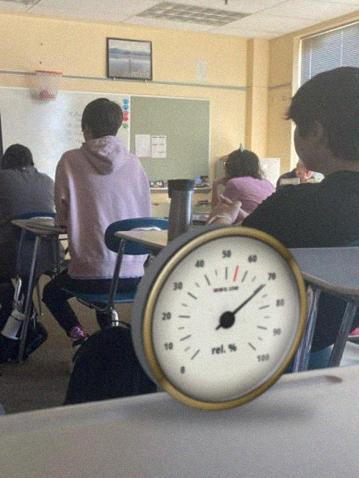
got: 70 %
